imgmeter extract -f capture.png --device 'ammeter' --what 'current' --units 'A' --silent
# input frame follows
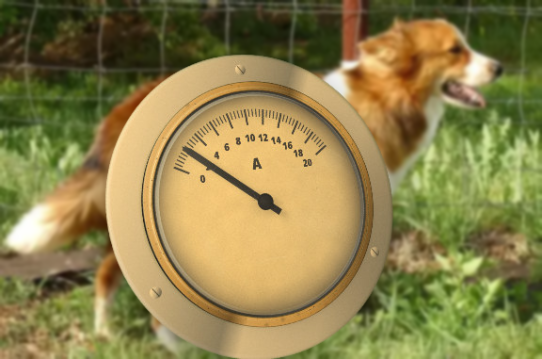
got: 2 A
